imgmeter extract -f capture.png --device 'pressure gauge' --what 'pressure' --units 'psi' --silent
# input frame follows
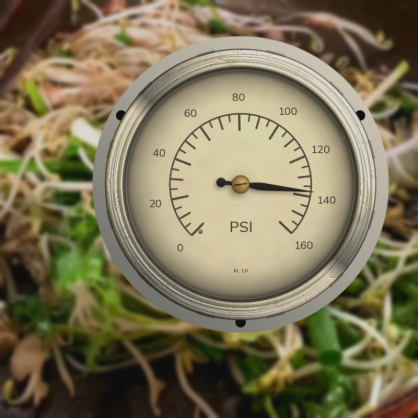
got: 137.5 psi
